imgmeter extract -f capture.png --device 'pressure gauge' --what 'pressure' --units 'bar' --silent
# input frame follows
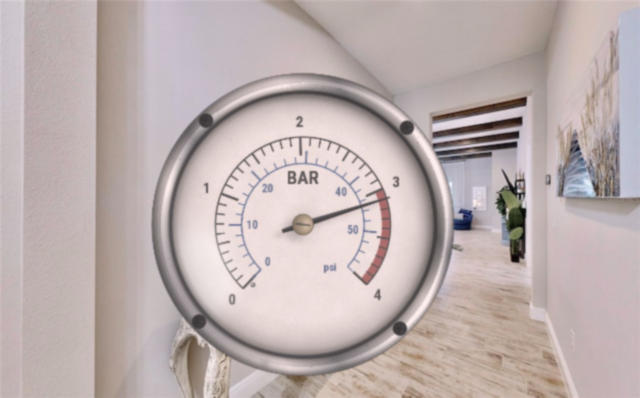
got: 3.1 bar
